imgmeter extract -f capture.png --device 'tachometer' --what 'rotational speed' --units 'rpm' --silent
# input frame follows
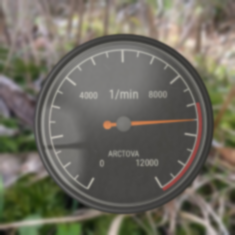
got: 9500 rpm
